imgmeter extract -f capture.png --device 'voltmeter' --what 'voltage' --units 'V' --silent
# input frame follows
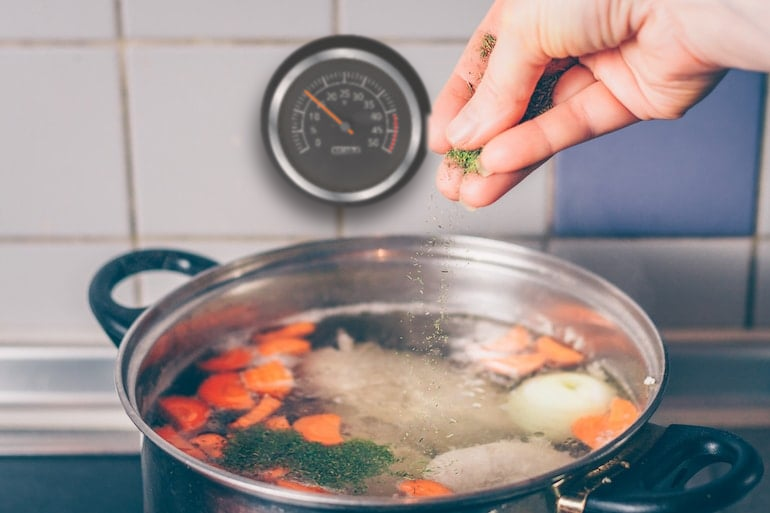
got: 15 V
